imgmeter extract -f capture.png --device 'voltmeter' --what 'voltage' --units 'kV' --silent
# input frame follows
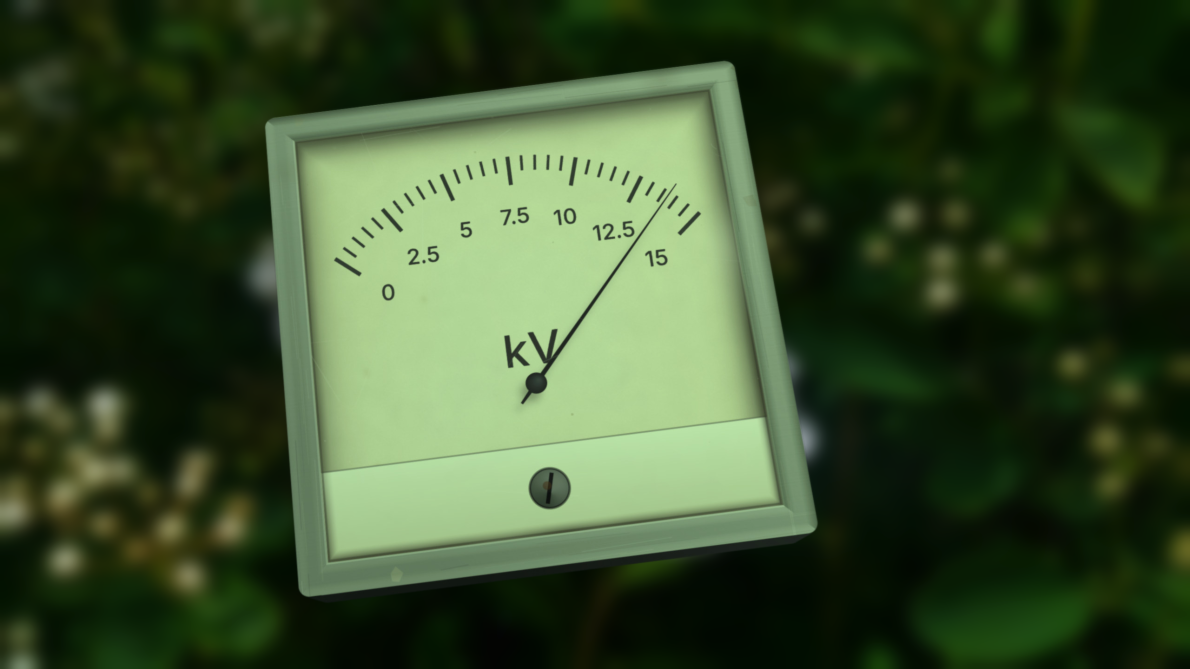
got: 13.75 kV
